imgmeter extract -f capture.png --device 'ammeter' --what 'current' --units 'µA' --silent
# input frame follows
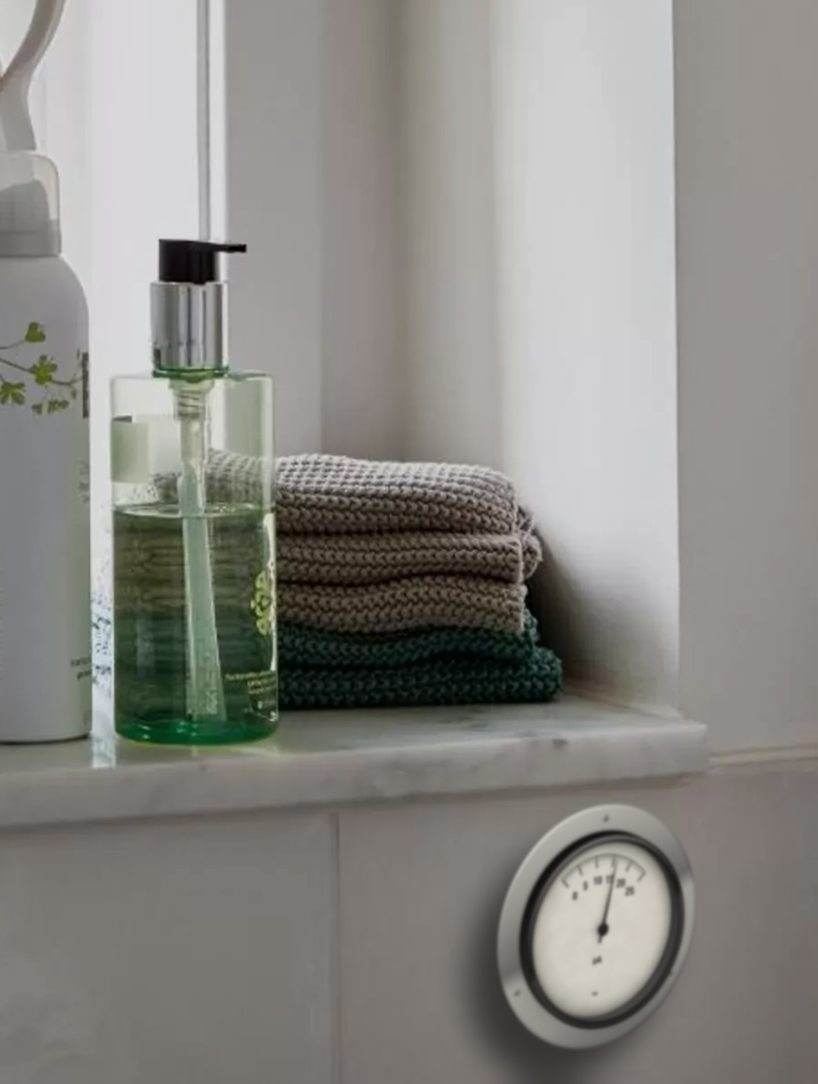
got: 15 µA
